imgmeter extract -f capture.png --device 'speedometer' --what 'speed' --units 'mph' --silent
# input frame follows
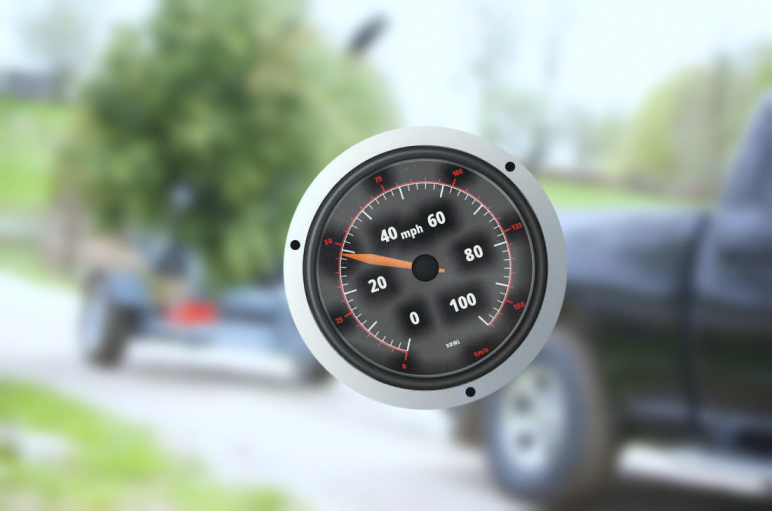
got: 29 mph
